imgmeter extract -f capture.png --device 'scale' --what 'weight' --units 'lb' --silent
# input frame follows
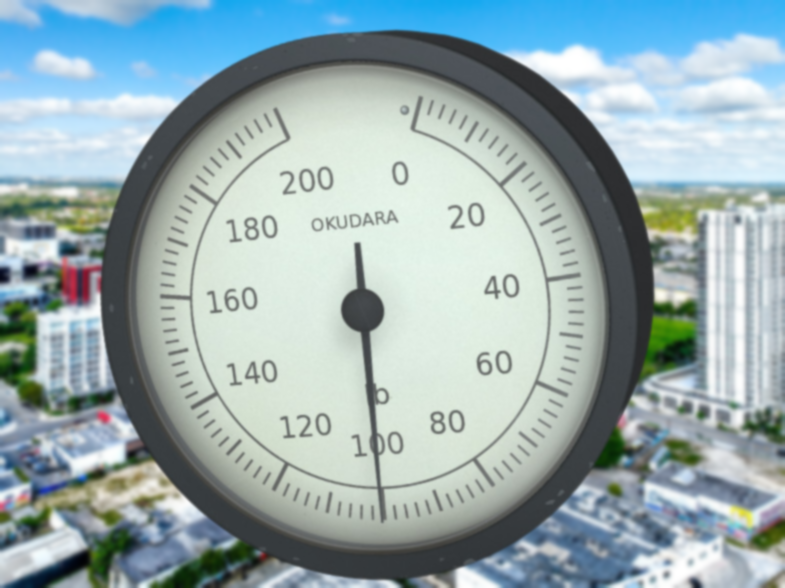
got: 100 lb
